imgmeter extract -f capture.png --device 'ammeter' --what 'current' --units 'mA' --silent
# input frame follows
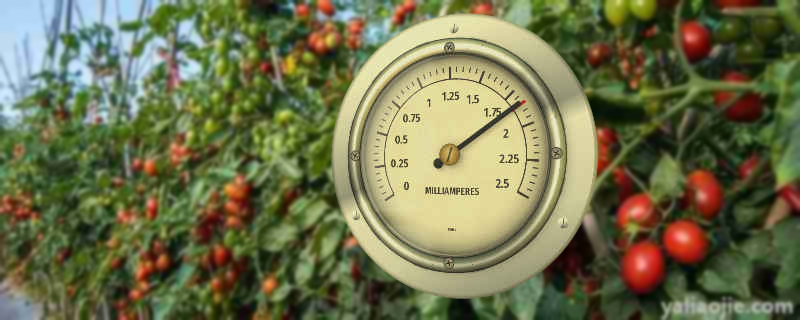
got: 1.85 mA
